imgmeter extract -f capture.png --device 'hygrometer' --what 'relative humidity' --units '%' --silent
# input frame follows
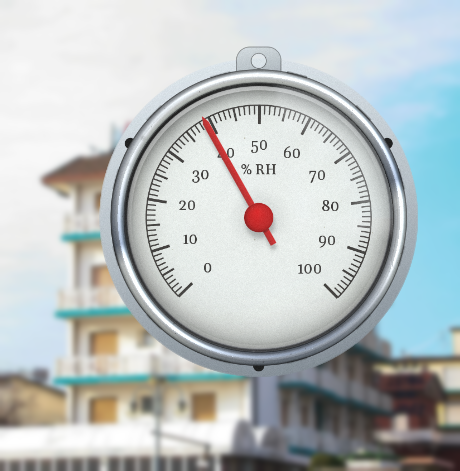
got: 39 %
